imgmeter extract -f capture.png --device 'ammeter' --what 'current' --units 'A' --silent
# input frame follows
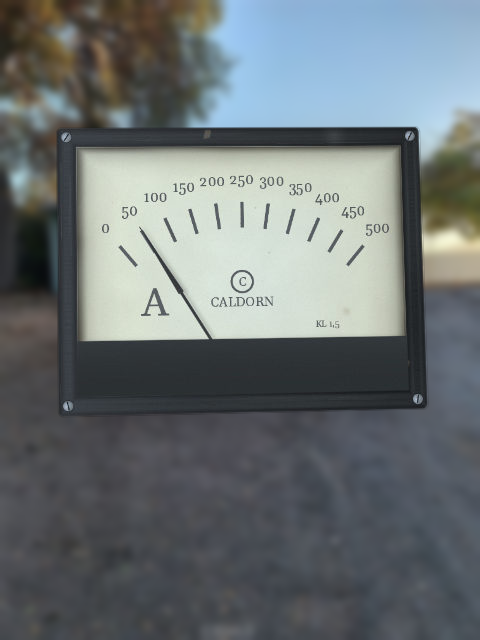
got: 50 A
